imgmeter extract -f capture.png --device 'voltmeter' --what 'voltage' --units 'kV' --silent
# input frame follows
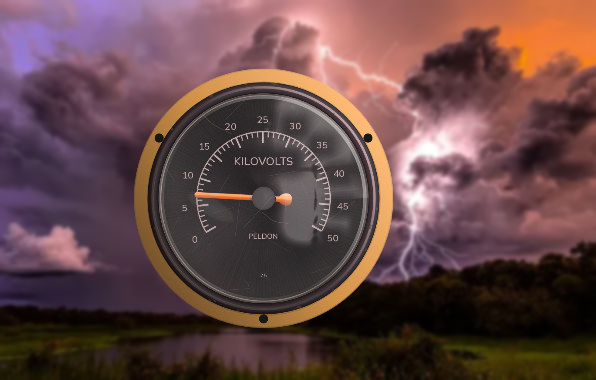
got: 7 kV
